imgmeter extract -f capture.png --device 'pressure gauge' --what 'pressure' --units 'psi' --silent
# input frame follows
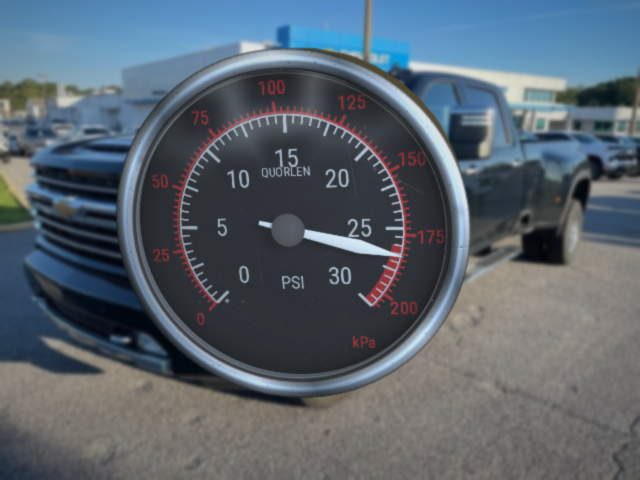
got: 26.5 psi
